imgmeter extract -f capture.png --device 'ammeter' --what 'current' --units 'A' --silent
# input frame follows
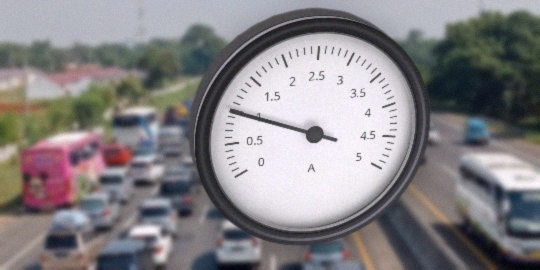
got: 1 A
